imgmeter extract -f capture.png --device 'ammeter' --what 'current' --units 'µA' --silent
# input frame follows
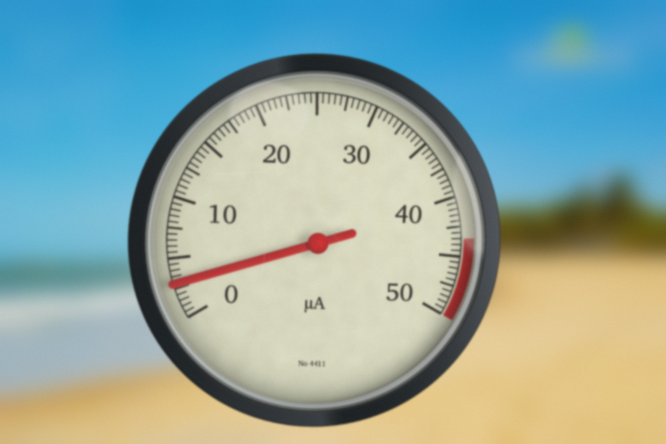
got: 3 µA
